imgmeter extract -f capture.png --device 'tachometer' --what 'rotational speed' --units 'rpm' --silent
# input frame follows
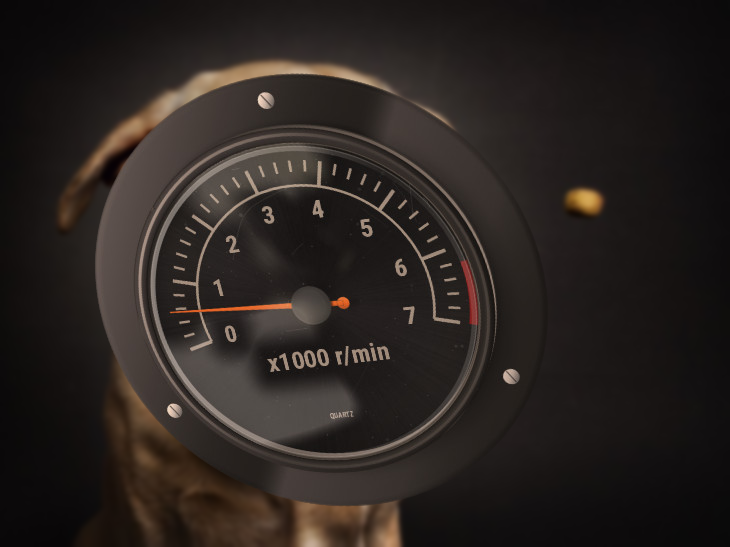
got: 600 rpm
